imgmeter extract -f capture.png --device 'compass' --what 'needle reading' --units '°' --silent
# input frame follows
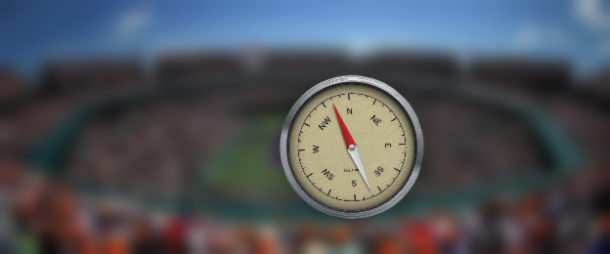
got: 340 °
